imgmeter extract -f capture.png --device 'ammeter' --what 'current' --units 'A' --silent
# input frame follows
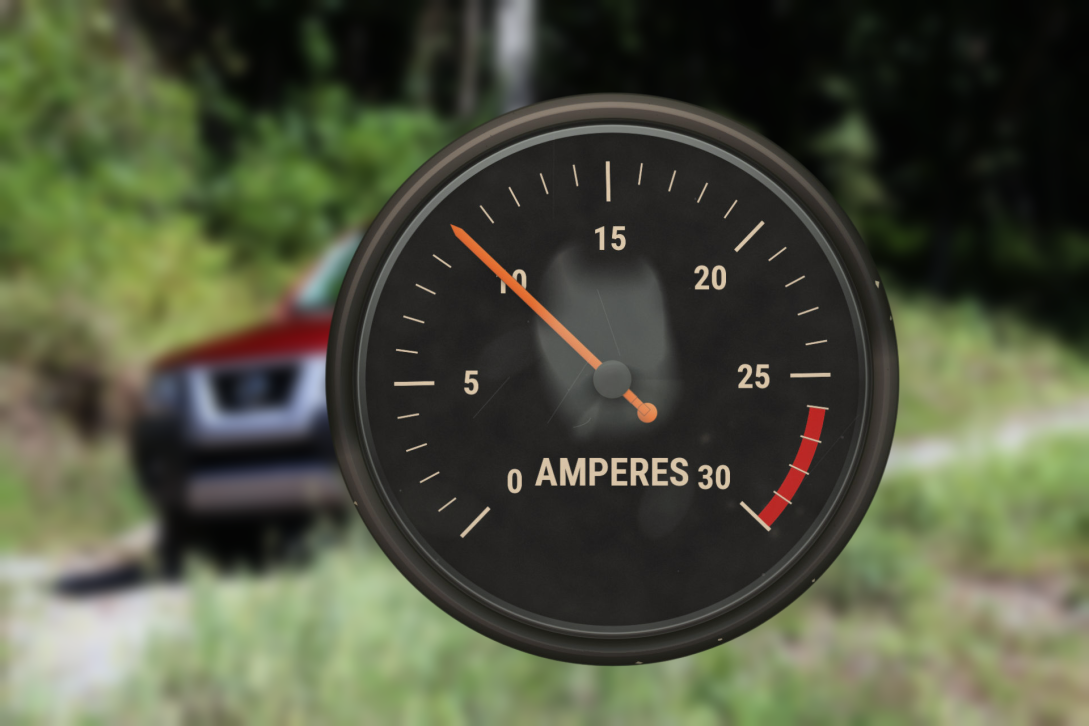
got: 10 A
